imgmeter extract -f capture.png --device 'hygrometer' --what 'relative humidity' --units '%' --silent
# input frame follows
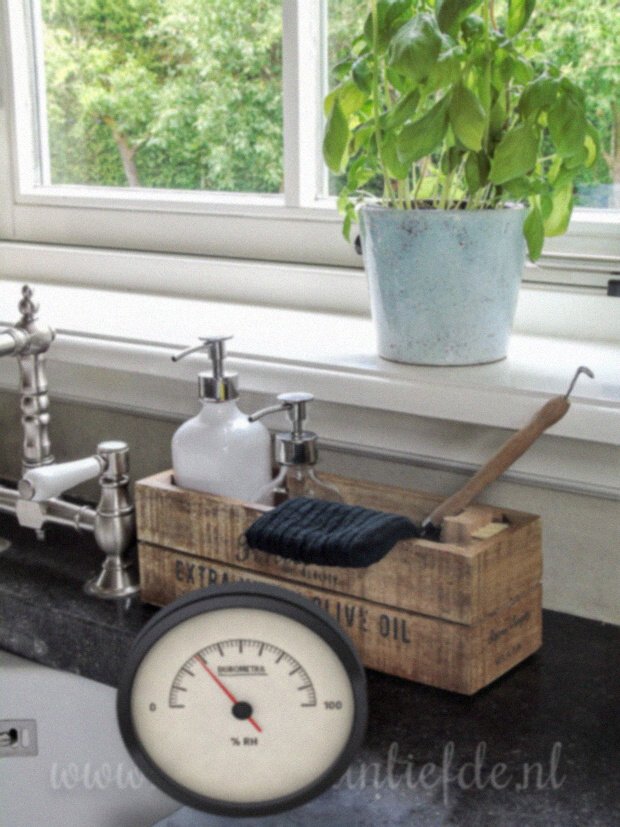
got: 30 %
